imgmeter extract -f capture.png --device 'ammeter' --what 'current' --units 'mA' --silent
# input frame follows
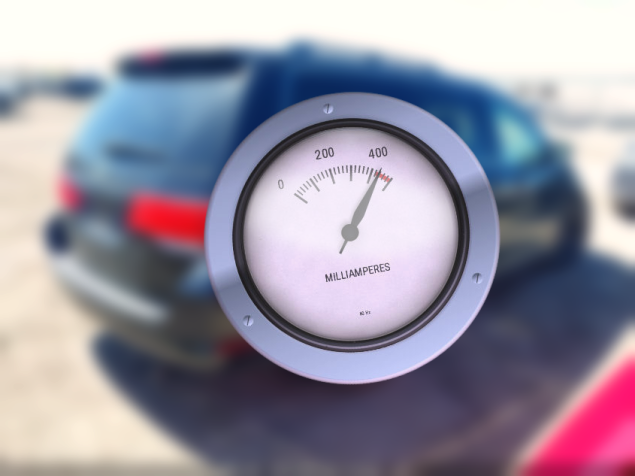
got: 440 mA
